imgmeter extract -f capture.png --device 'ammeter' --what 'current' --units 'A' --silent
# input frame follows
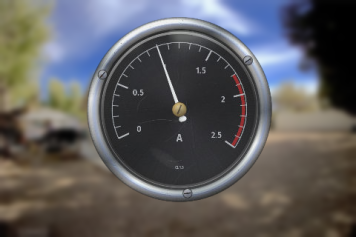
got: 1 A
